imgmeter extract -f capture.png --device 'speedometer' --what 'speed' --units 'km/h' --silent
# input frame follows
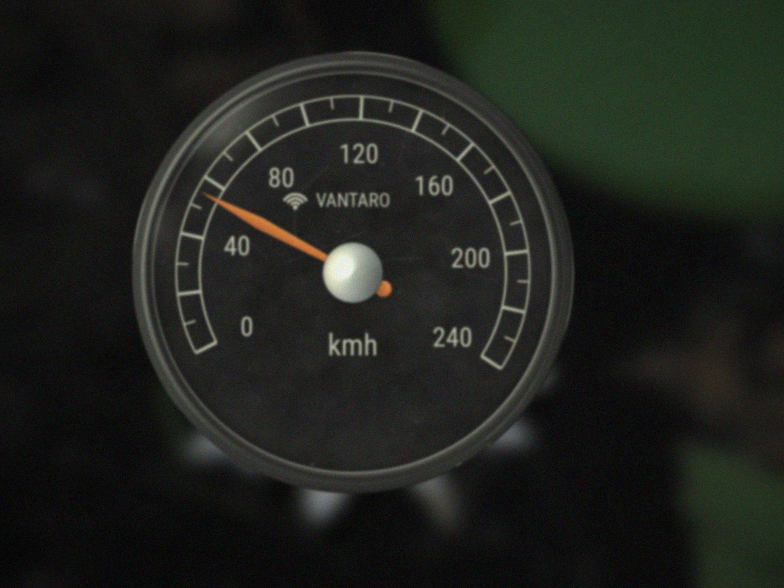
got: 55 km/h
